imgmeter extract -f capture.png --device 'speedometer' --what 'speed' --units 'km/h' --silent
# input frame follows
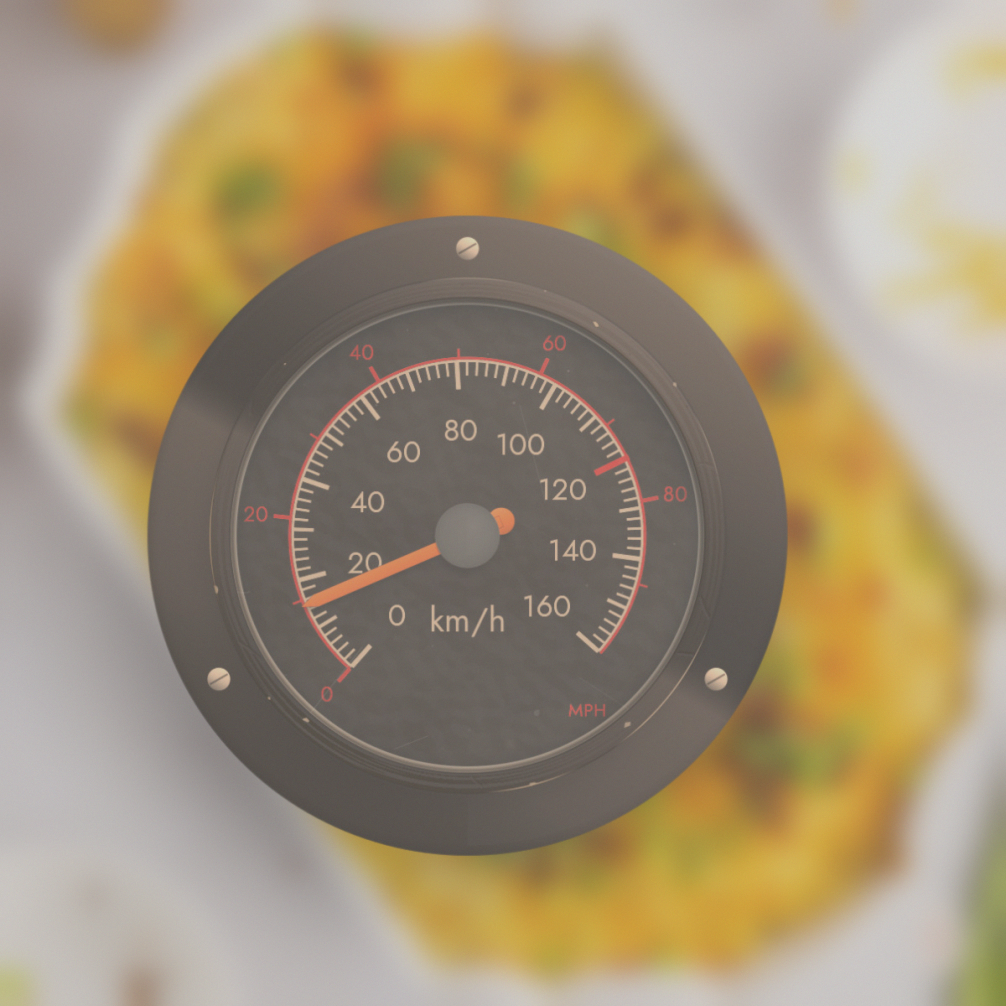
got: 15 km/h
